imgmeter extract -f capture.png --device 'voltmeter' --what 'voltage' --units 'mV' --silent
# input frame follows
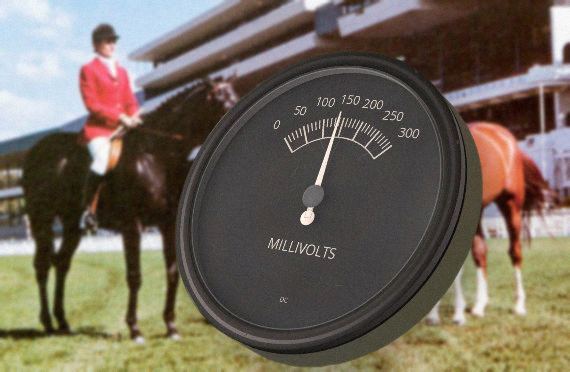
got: 150 mV
